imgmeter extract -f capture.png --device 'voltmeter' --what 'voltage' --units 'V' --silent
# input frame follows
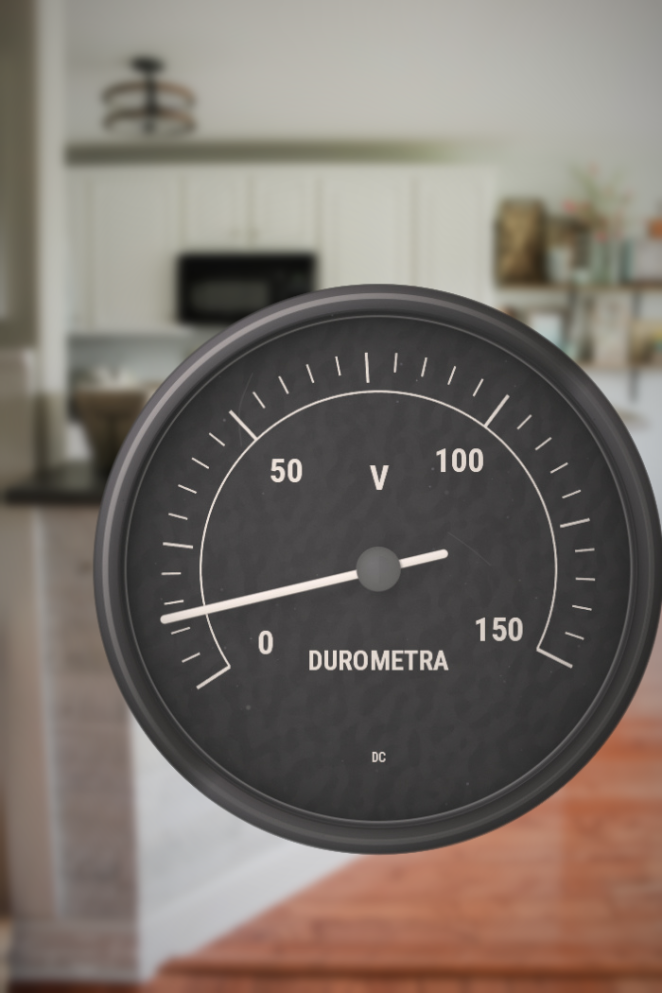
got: 12.5 V
